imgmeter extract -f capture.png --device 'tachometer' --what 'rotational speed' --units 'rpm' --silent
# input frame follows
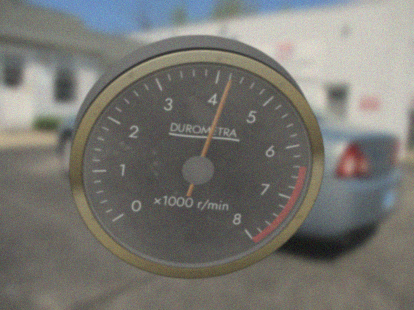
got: 4200 rpm
